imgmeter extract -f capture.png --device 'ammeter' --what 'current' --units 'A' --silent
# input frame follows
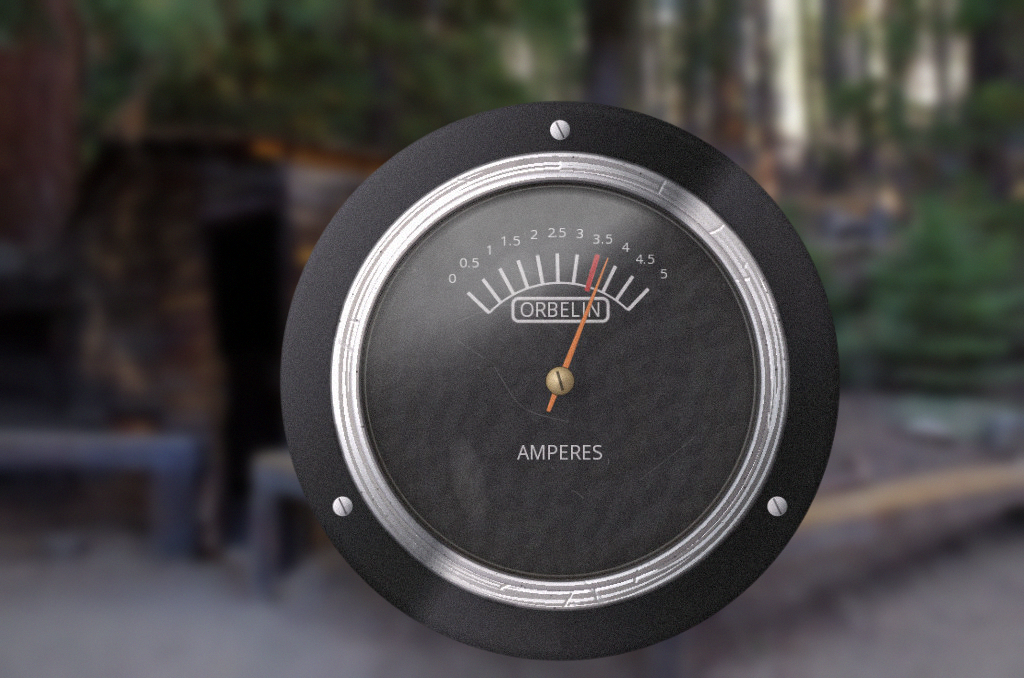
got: 3.75 A
